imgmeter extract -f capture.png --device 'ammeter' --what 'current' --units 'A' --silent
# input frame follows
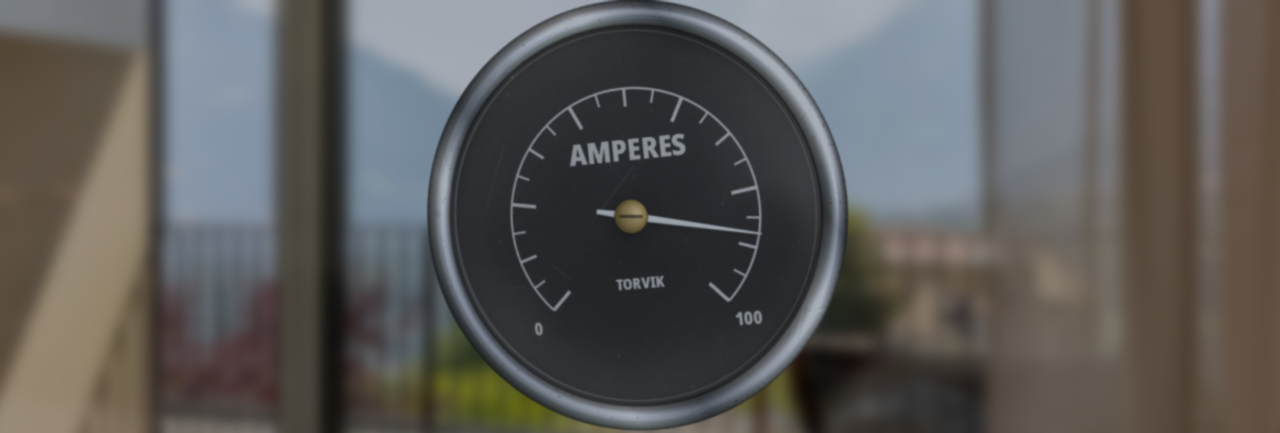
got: 87.5 A
